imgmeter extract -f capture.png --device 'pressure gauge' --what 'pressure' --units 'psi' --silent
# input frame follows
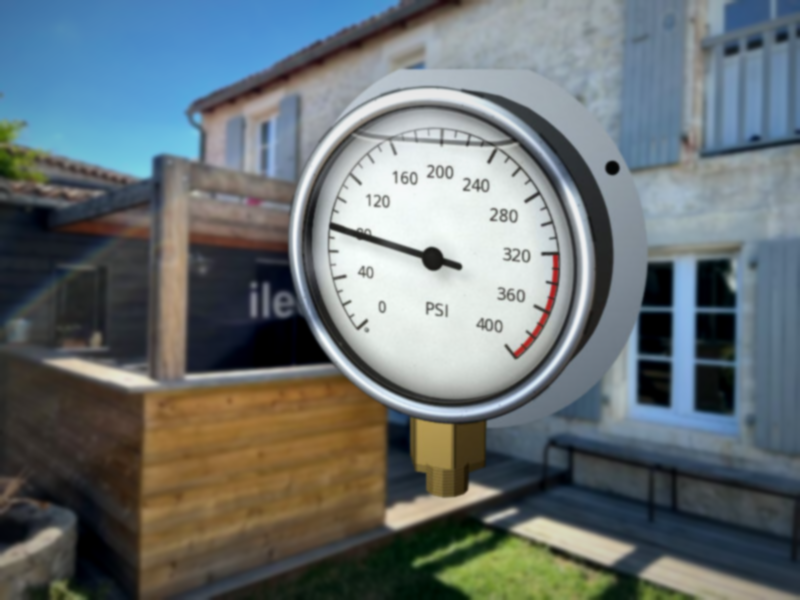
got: 80 psi
